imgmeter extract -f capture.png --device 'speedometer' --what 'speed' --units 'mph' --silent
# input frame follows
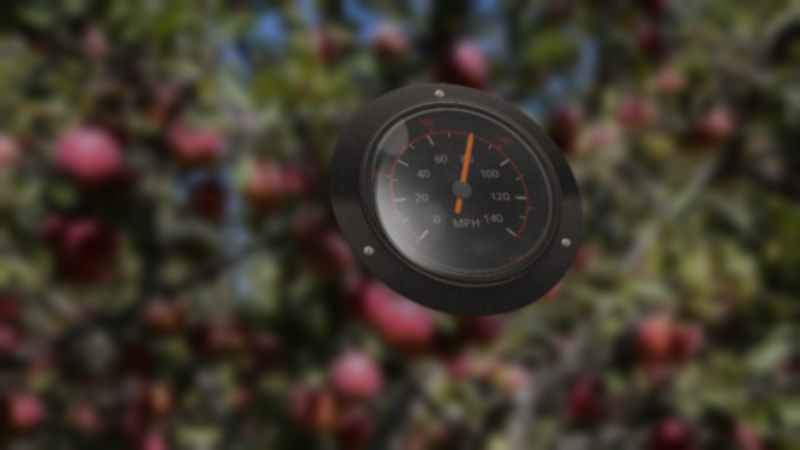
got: 80 mph
